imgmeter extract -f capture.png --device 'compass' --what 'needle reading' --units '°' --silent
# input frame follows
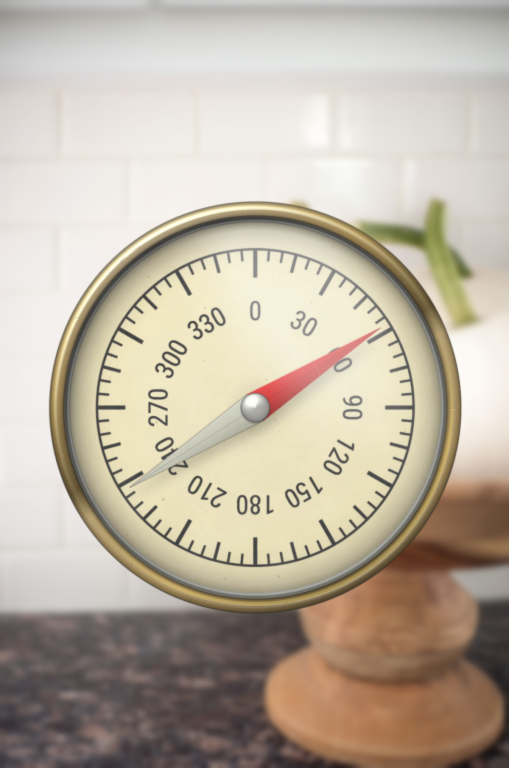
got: 57.5 °
